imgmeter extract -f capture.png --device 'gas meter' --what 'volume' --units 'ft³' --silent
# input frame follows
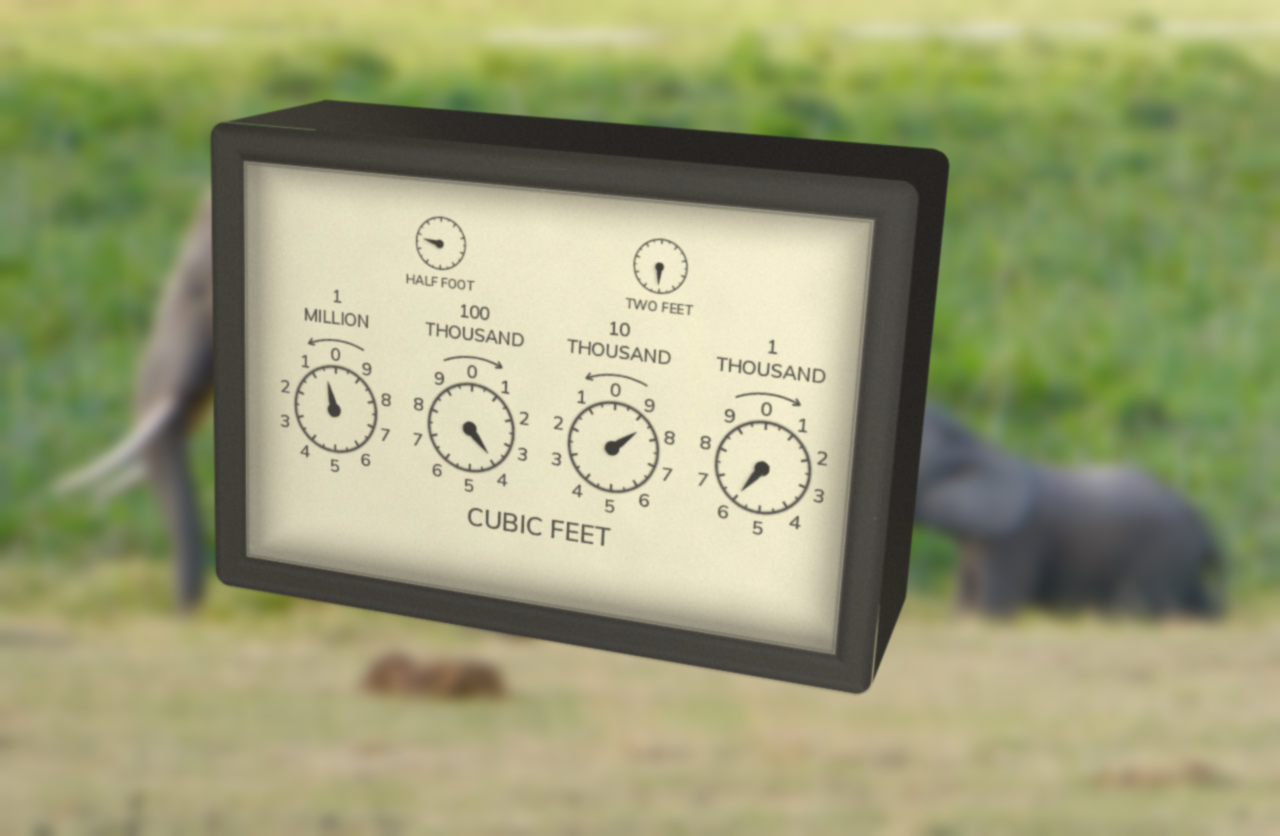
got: 38600 ft³
